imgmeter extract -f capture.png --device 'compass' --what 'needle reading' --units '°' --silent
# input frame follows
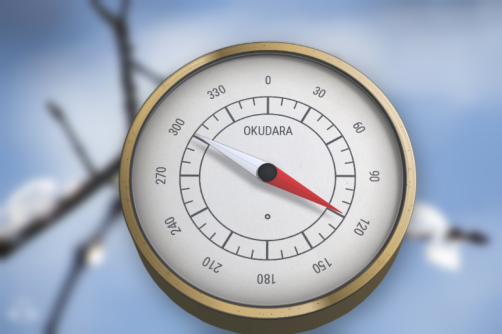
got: 120 °
